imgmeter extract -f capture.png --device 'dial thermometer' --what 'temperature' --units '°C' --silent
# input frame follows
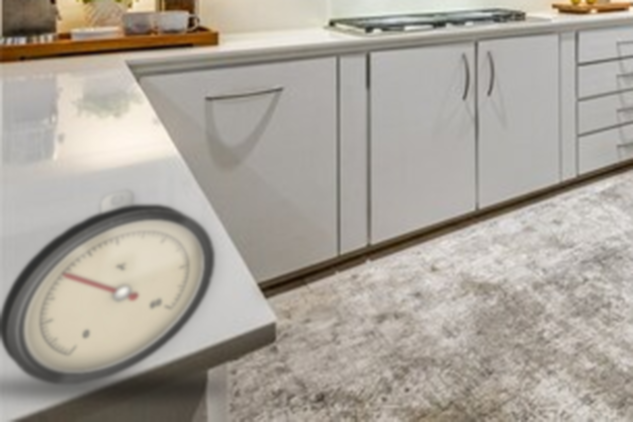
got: 20 °C
